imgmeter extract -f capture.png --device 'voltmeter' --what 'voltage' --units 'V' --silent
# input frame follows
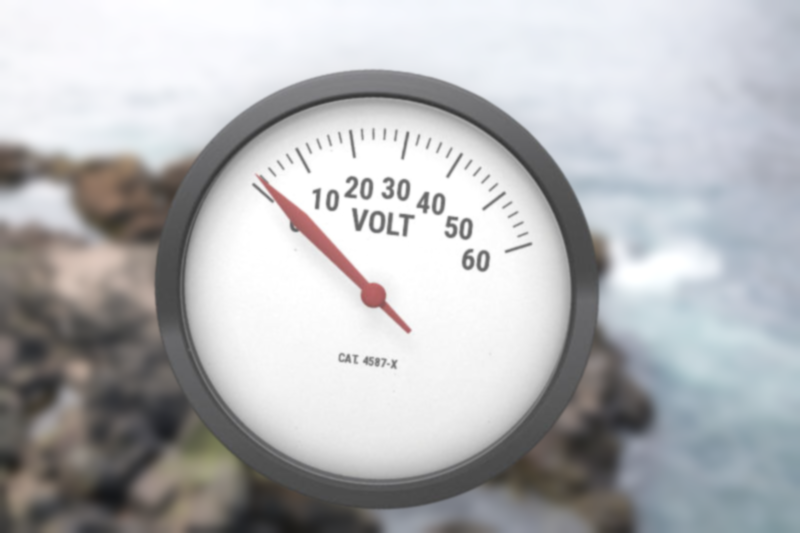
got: 2 V
